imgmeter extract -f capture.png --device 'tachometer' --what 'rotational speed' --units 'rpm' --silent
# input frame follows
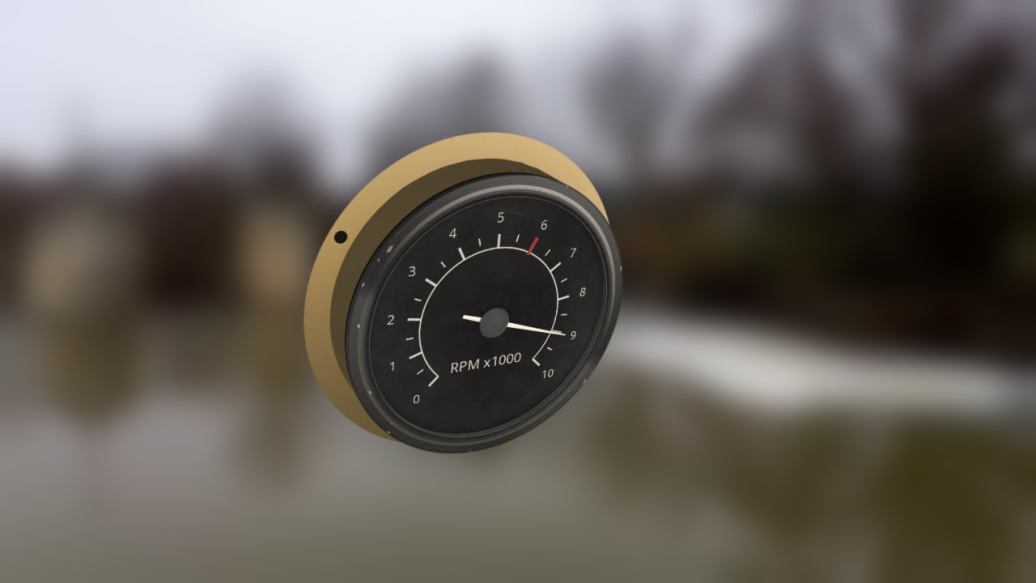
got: 9000 rpm
